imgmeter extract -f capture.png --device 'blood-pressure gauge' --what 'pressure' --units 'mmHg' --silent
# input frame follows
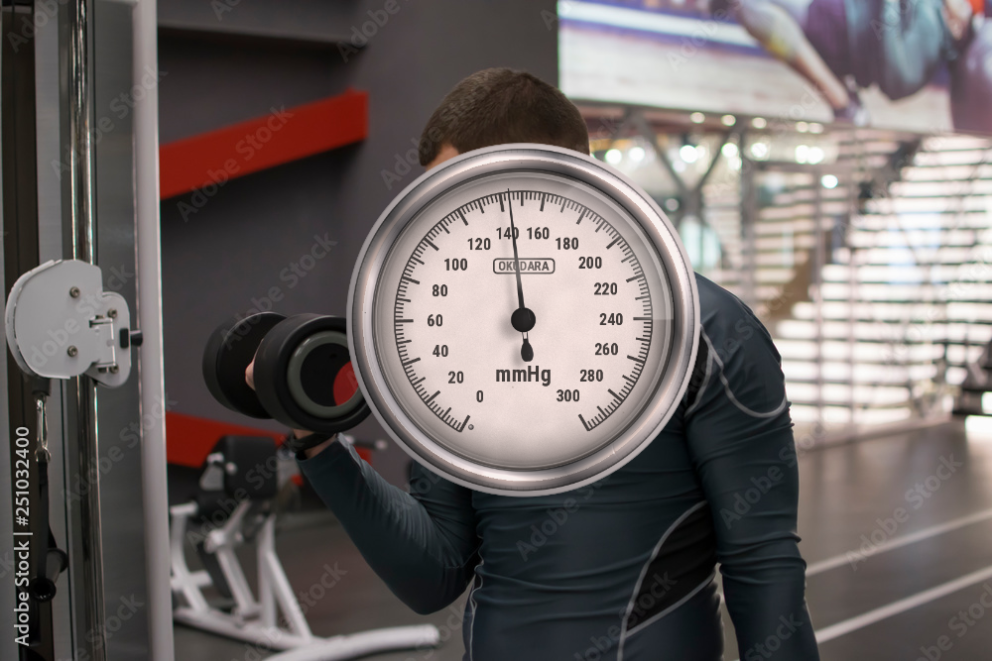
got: 144 mmHg
